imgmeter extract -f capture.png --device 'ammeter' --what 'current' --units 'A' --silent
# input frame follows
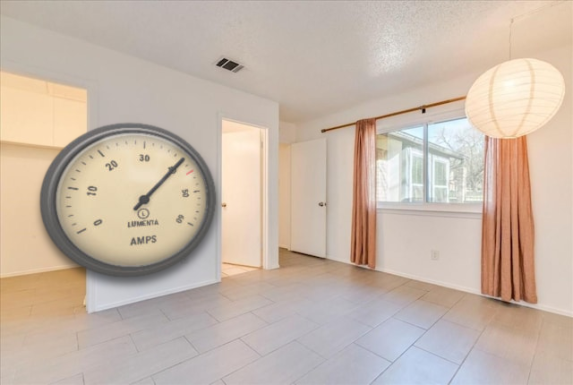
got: 40 A
